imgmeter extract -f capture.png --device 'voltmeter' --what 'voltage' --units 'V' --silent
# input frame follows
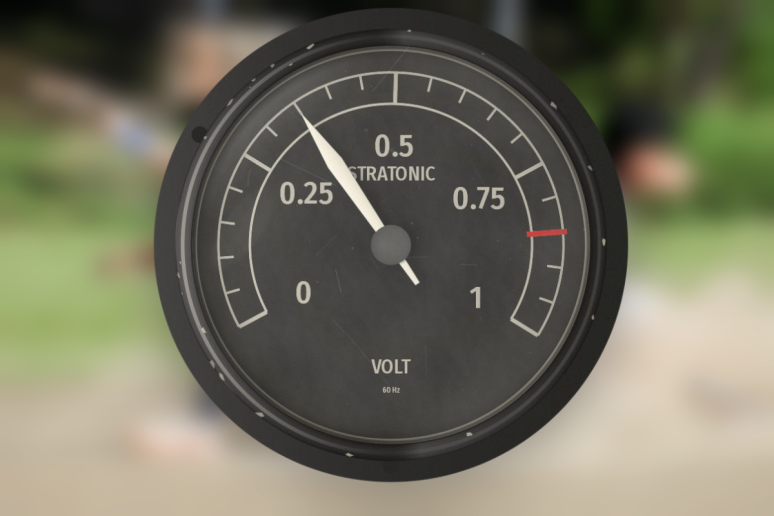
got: 0.35 V
